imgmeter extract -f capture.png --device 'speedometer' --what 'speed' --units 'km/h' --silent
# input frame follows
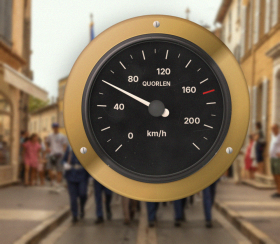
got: 60 km/h
